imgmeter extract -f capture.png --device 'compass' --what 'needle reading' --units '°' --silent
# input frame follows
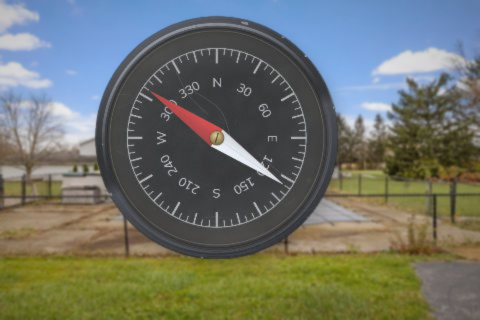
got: 305 °
